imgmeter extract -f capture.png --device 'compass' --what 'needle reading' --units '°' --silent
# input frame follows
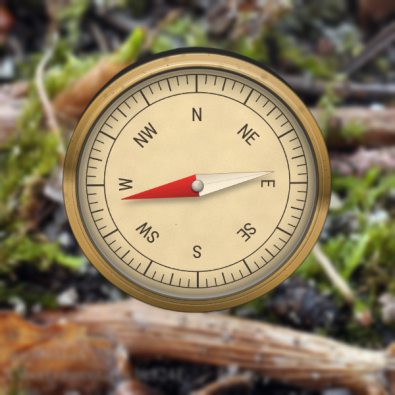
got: 260 °
